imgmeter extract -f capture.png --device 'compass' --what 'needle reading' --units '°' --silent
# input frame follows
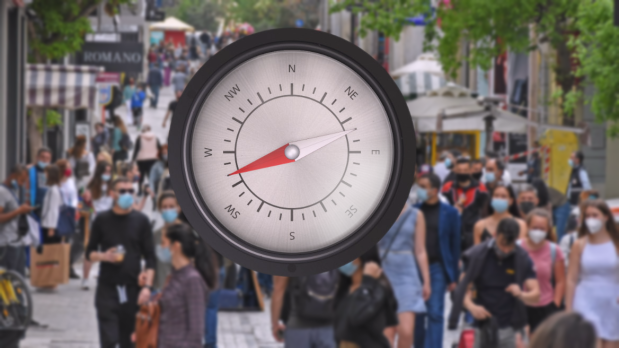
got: 250 °
